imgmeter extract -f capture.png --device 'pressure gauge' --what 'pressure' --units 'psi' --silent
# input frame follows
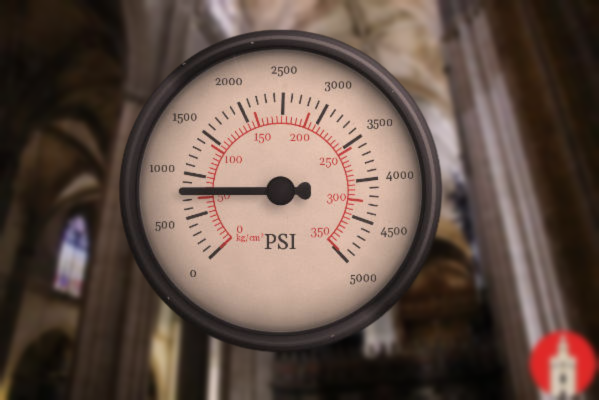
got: 800 psi
